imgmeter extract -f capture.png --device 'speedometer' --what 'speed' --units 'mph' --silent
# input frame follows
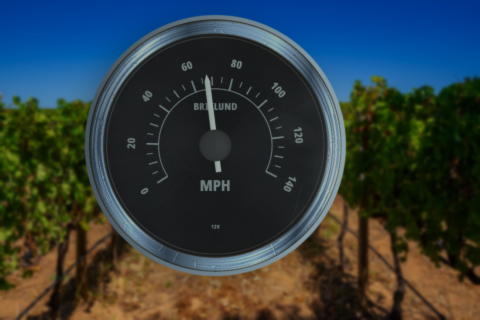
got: 67.5 mph
